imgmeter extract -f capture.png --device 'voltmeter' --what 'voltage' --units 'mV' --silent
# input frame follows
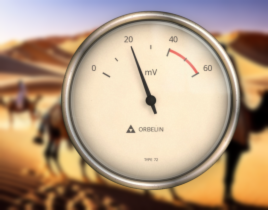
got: 20 mV
